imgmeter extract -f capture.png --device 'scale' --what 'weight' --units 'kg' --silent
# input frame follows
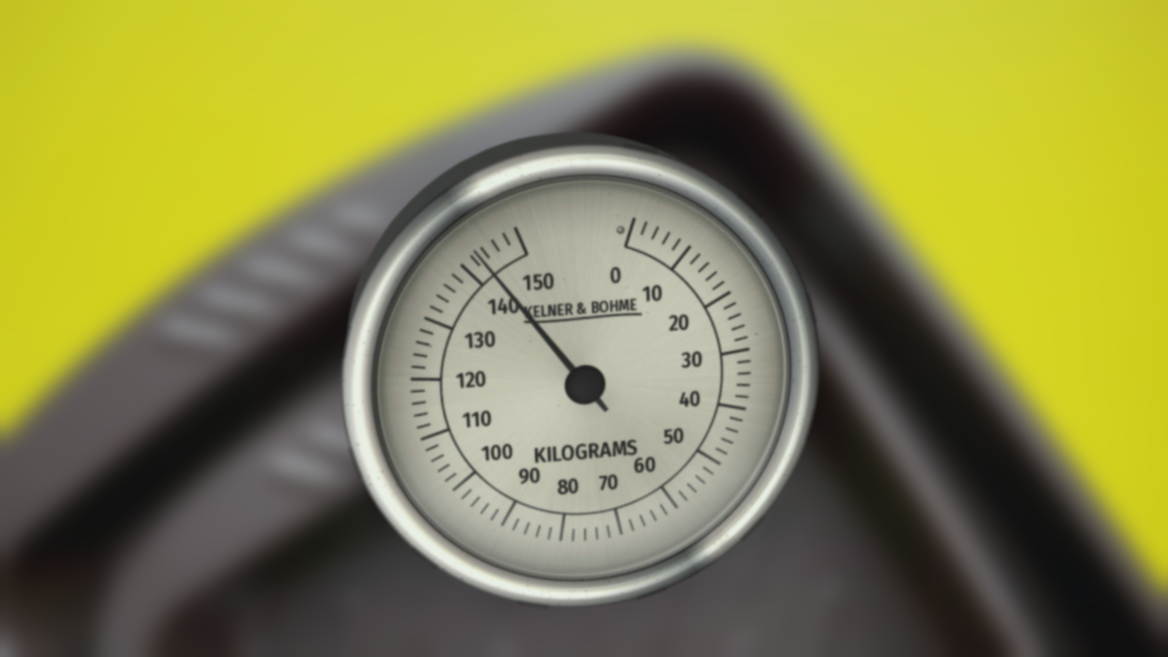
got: 143 kg
